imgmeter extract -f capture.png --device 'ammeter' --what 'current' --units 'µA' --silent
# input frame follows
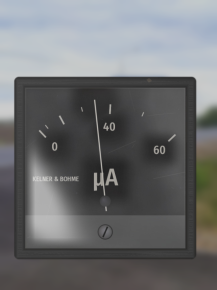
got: 35 µA
